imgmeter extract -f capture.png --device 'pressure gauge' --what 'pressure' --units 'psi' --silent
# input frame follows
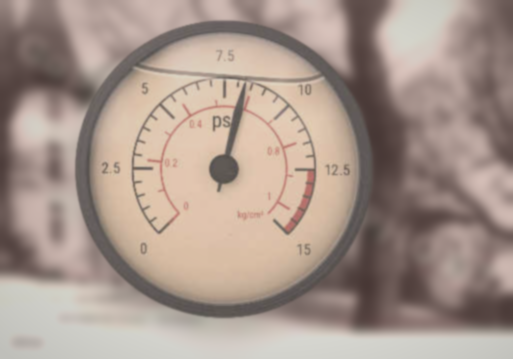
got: 8.25 psi
